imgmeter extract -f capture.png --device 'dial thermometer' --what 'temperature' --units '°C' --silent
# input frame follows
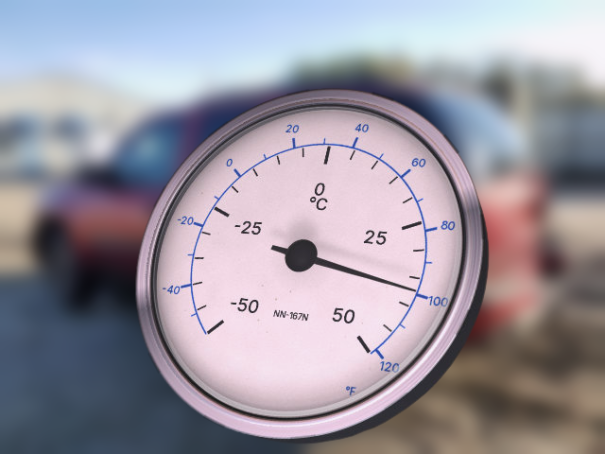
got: 37.5 °C
